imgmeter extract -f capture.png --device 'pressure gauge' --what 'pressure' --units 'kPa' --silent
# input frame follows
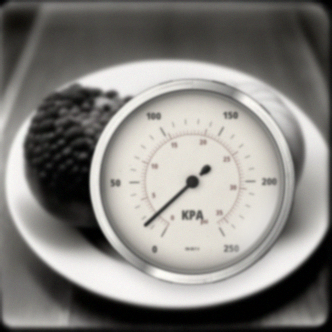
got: 15 kPa
